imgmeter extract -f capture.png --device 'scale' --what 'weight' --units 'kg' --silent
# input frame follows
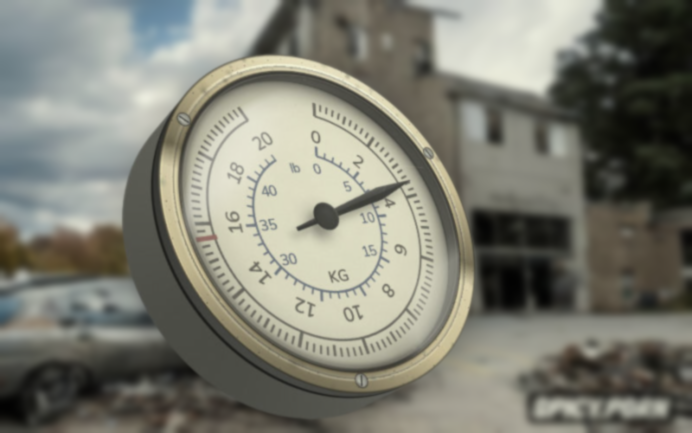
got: 3.6 kg
